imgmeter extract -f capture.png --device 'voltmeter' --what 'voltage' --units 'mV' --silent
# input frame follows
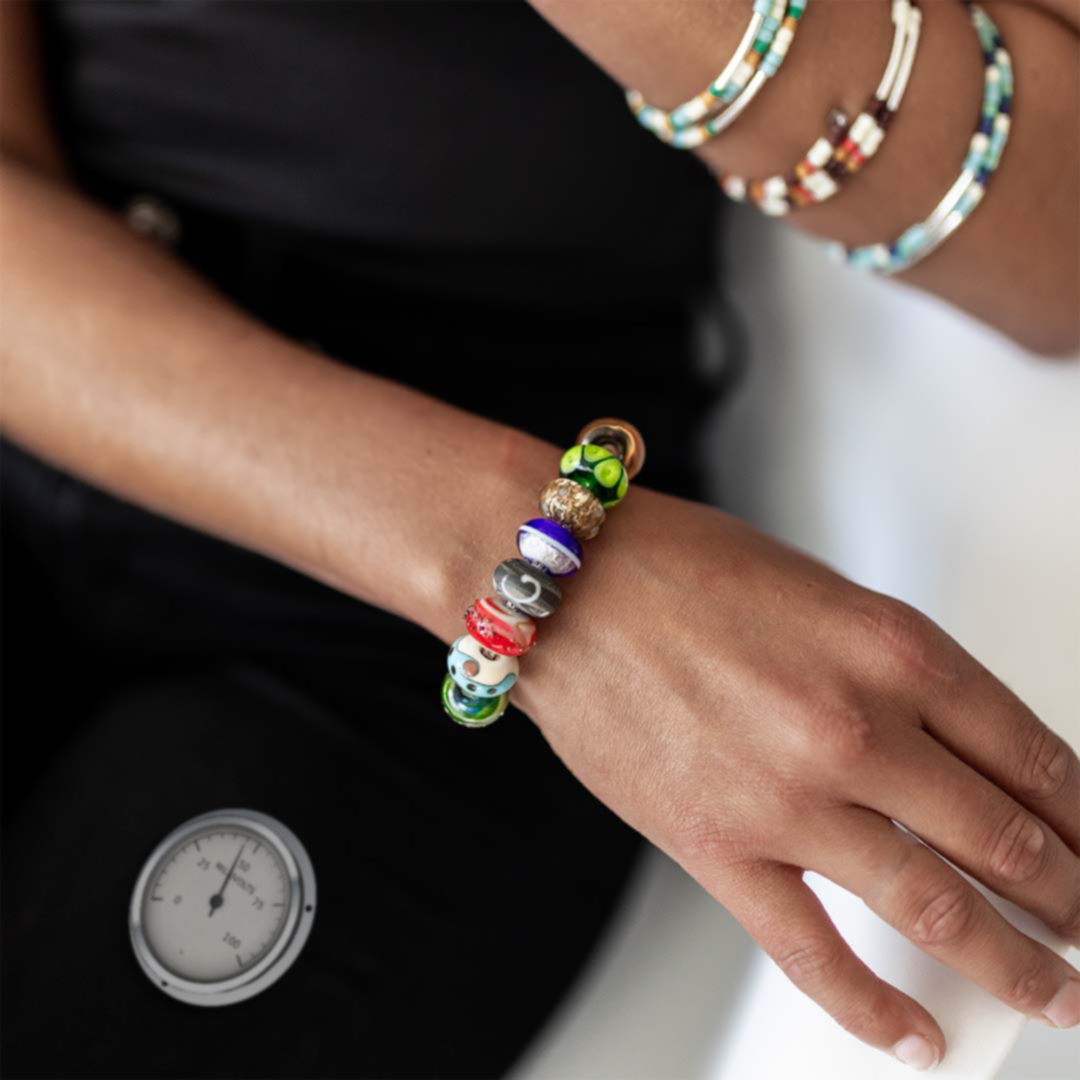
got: 45 mV
